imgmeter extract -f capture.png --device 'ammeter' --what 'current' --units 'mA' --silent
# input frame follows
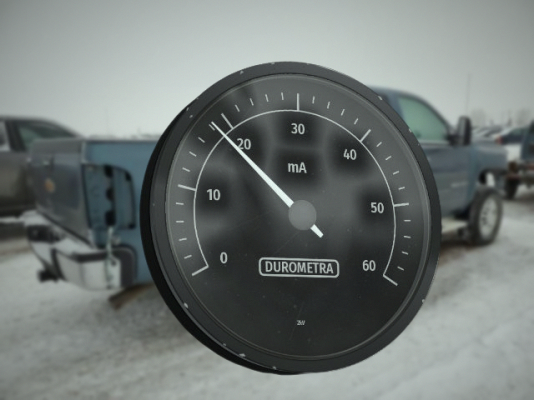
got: 18 mA
